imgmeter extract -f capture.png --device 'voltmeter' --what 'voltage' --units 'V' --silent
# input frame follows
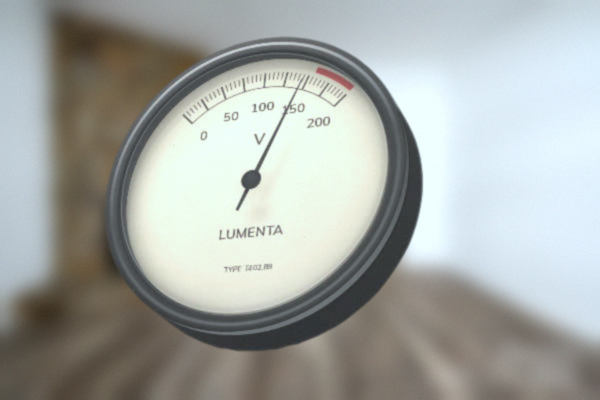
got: 150 V
